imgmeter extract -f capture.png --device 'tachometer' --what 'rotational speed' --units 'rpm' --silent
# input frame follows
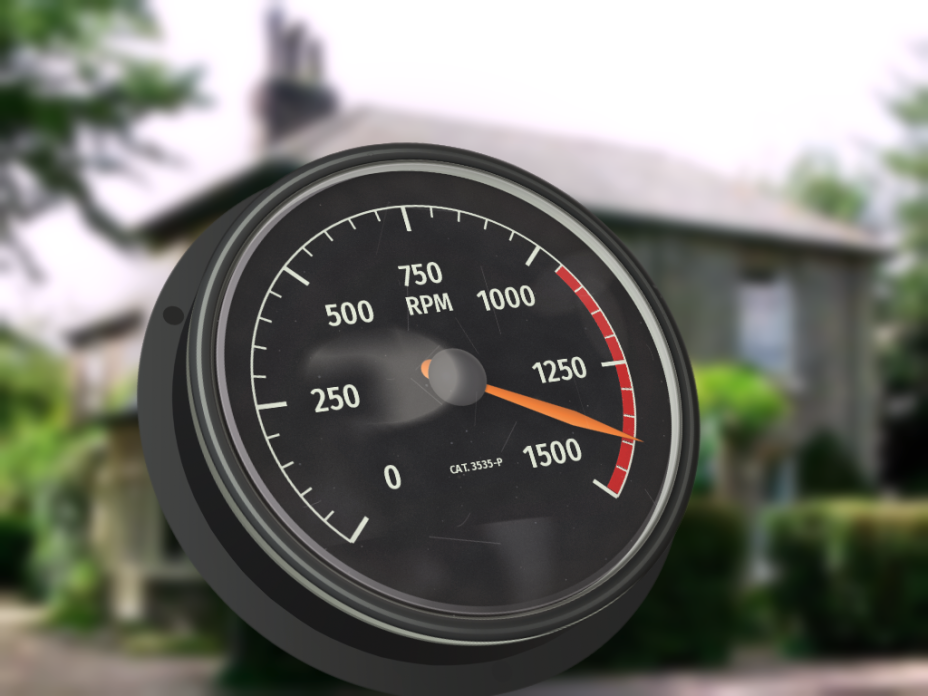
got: 1400 rpm
